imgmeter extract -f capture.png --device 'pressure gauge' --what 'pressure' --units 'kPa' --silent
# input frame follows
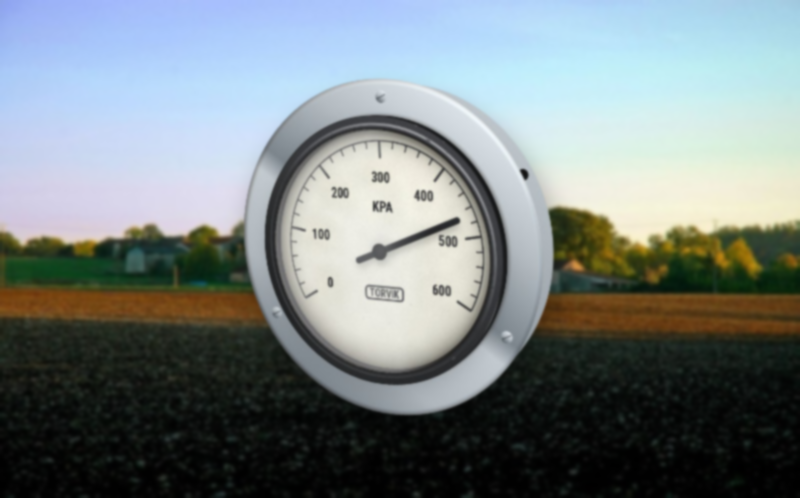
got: 470 kPa
